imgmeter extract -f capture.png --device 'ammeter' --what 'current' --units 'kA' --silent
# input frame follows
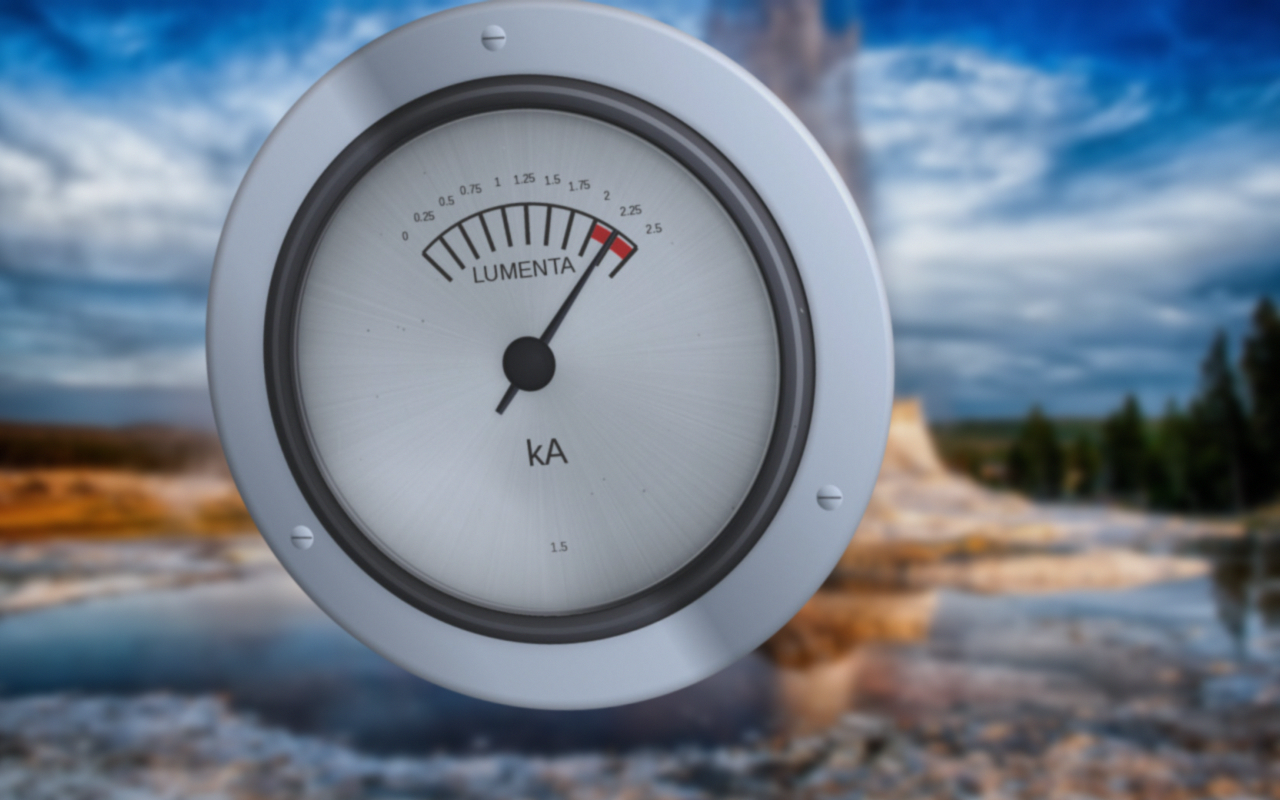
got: 2.25 kA
